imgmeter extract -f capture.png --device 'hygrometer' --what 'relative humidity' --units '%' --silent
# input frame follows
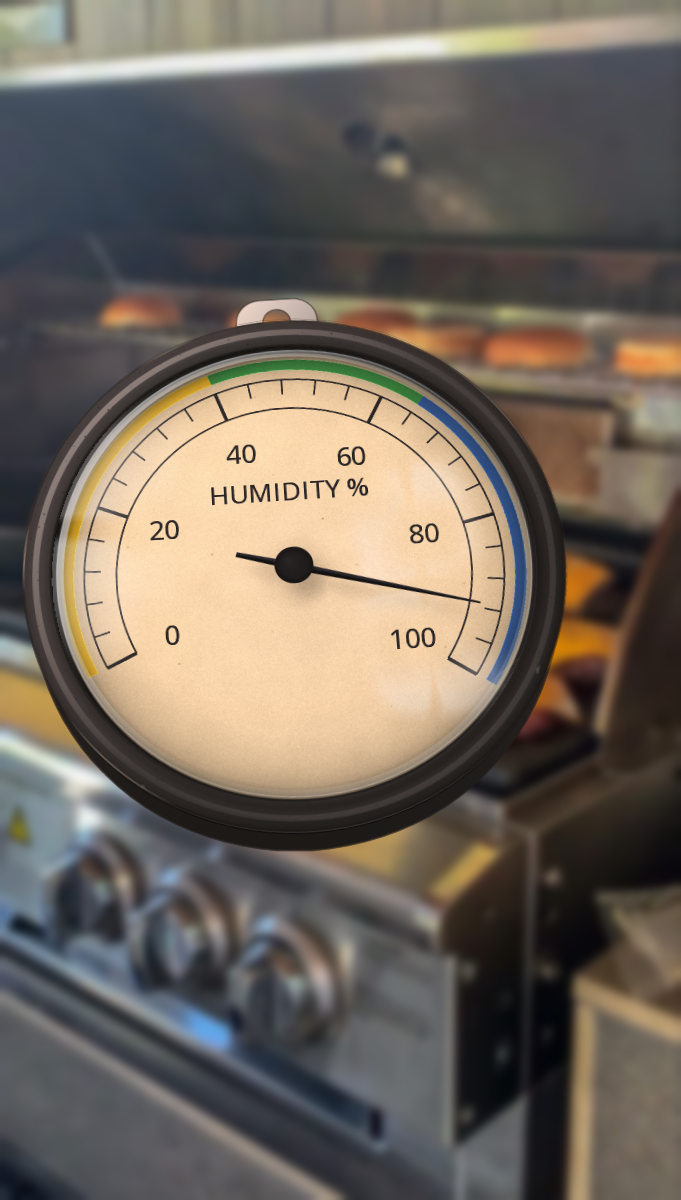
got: 92 %
